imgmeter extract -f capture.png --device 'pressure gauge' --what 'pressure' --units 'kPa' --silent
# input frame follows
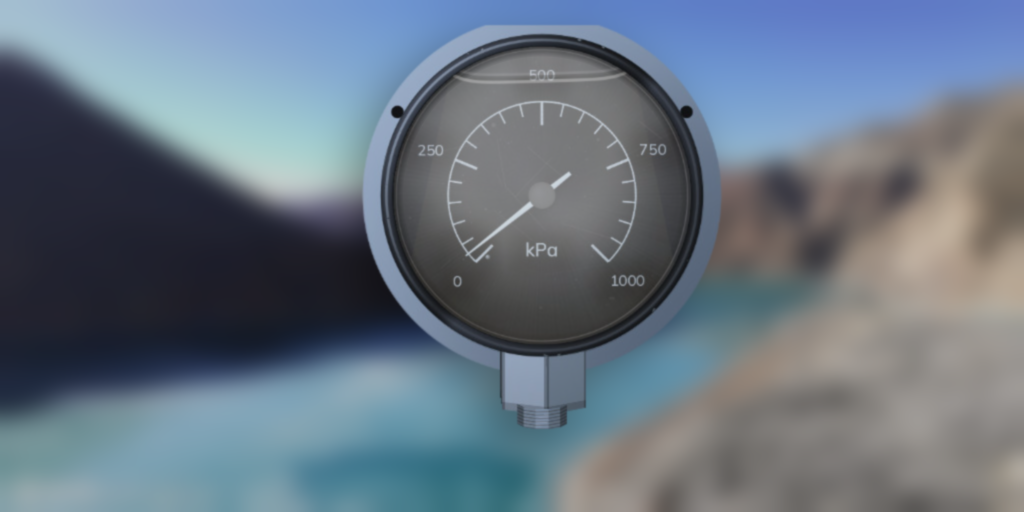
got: 25 kPa
